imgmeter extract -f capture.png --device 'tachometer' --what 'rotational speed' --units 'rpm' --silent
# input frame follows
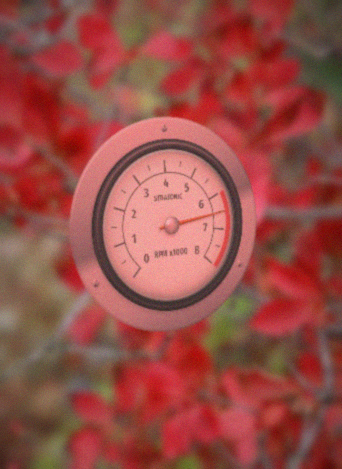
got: 6500 rpm
